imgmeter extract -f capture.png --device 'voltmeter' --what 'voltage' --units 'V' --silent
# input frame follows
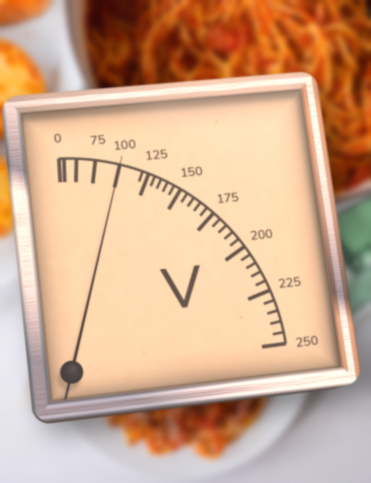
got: 100 V
